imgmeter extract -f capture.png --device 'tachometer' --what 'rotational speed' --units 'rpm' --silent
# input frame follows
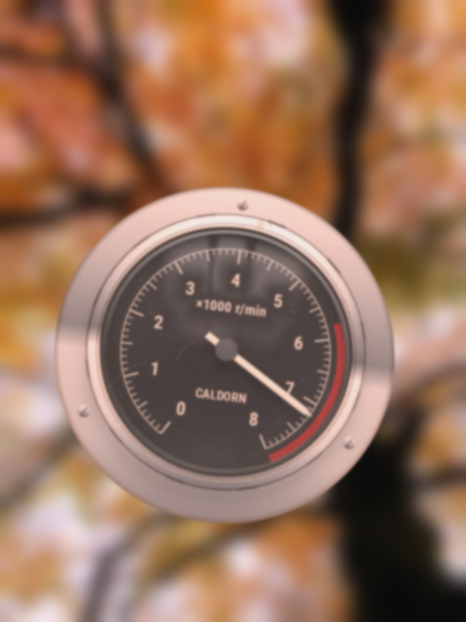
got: 7200 rpm
